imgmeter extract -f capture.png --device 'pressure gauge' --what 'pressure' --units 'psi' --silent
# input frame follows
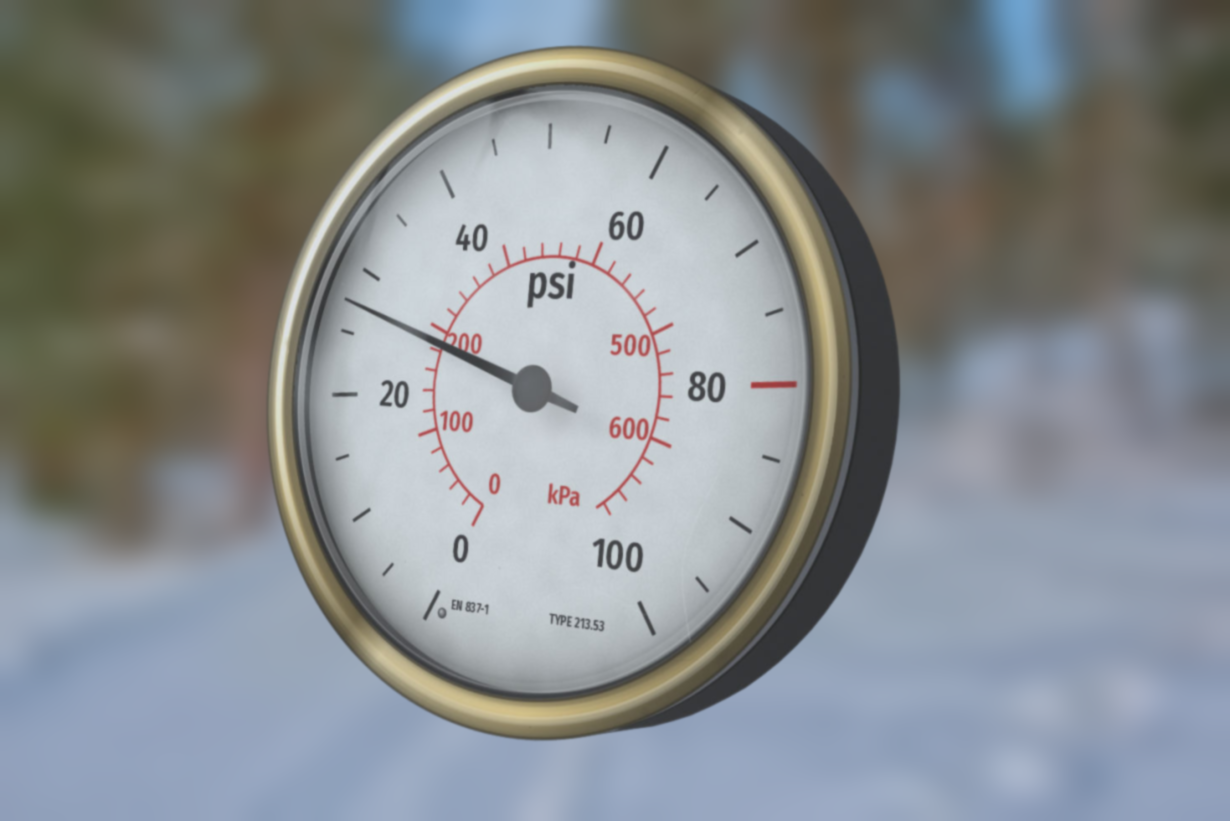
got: 27.5 psi
